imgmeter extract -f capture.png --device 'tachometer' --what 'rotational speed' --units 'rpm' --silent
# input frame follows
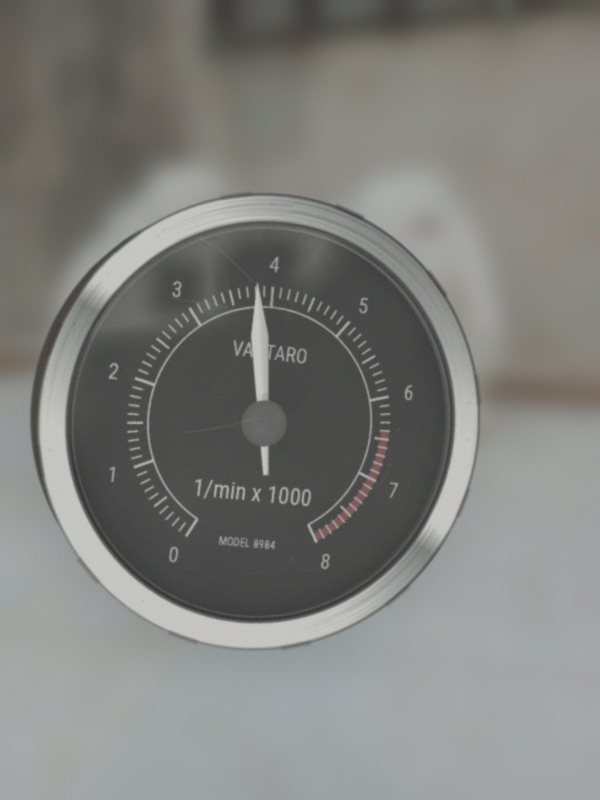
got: 3800 rpm
